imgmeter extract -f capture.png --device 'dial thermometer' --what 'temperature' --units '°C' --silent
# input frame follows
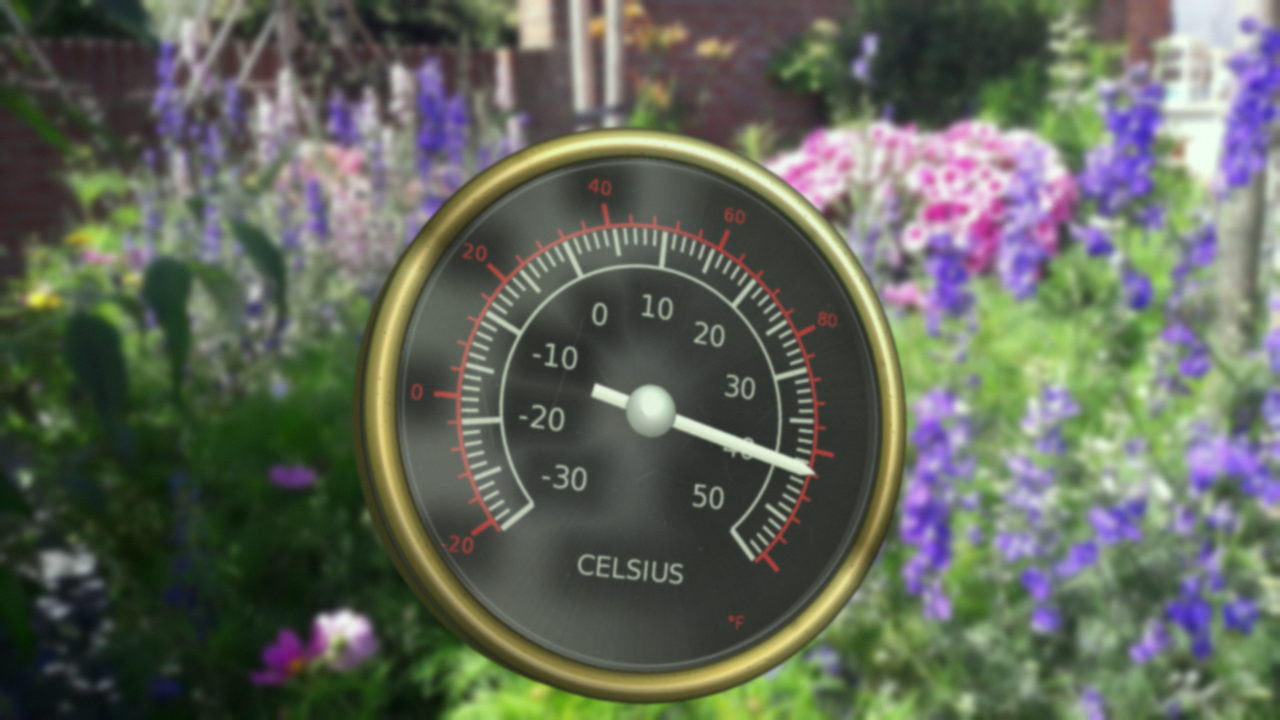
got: 40 °C
